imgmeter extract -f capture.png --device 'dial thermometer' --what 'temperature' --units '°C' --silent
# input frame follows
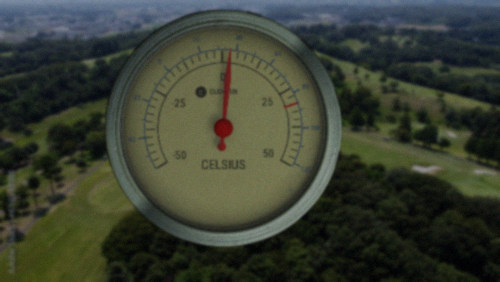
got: 2.5 °C
